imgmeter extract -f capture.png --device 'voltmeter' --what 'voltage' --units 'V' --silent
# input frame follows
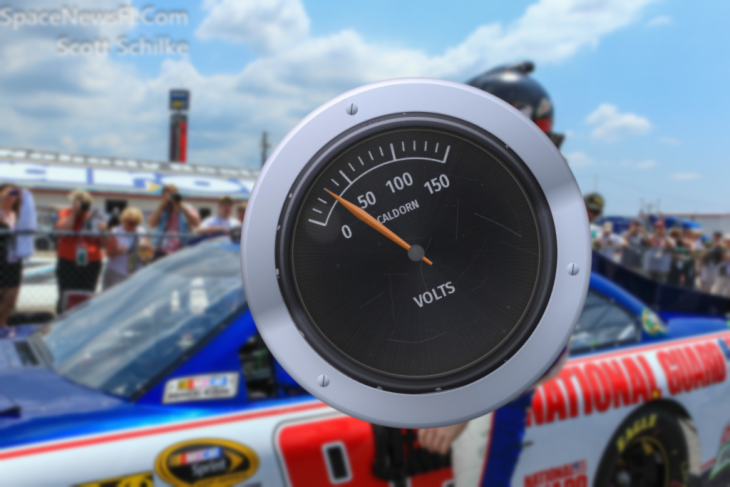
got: 30 V
